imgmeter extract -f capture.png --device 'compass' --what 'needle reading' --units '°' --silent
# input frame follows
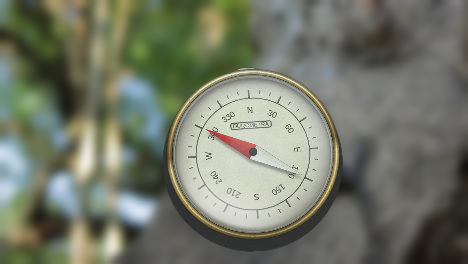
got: 300 °
